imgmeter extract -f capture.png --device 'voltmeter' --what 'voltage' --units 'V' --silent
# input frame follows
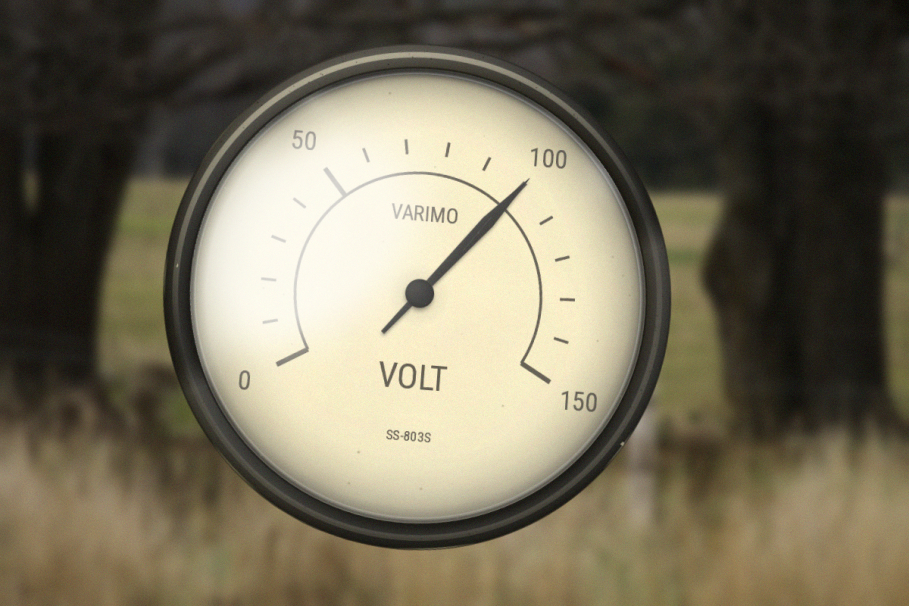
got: 100 V
